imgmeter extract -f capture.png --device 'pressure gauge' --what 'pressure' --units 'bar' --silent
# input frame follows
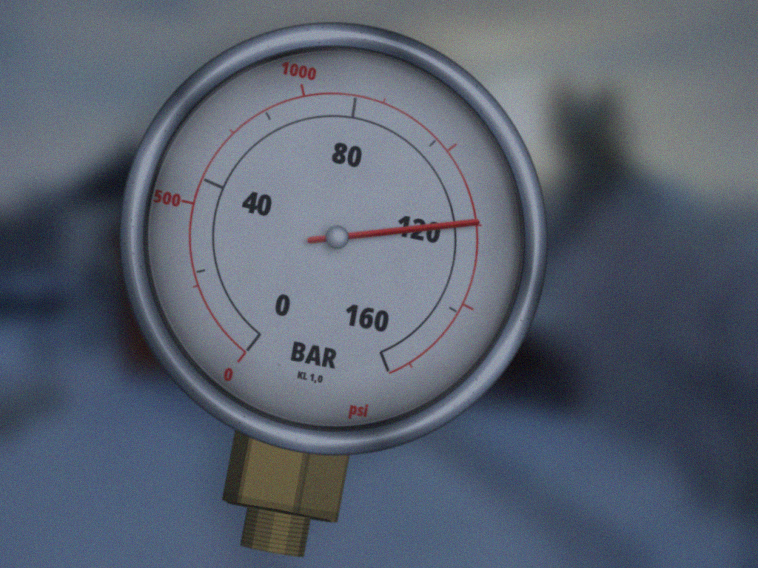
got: 120 bar
